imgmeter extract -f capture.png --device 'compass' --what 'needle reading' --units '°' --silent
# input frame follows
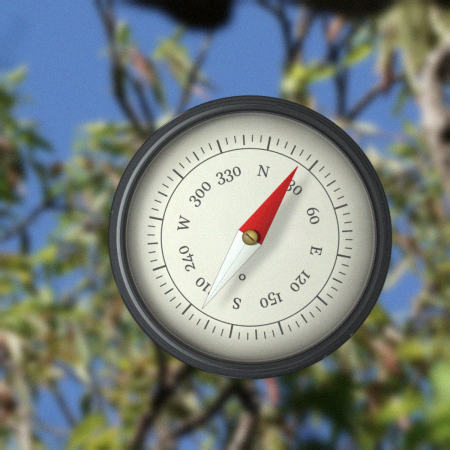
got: 22.5 °
